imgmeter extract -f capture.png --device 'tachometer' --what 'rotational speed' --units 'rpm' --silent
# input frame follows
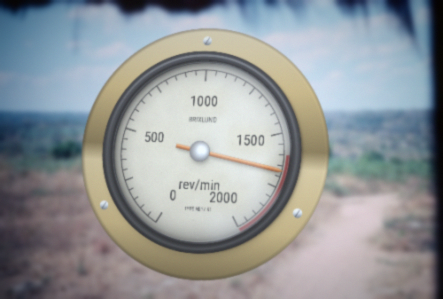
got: 1675 rpm
